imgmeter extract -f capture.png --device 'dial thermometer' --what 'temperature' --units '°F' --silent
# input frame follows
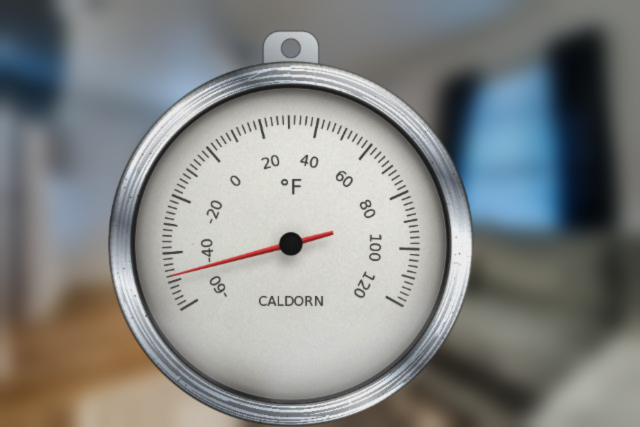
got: -48 °F
